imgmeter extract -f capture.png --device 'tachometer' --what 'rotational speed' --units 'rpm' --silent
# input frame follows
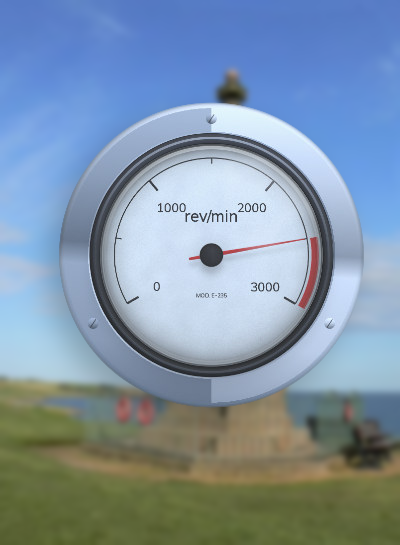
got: 2500 rpm
